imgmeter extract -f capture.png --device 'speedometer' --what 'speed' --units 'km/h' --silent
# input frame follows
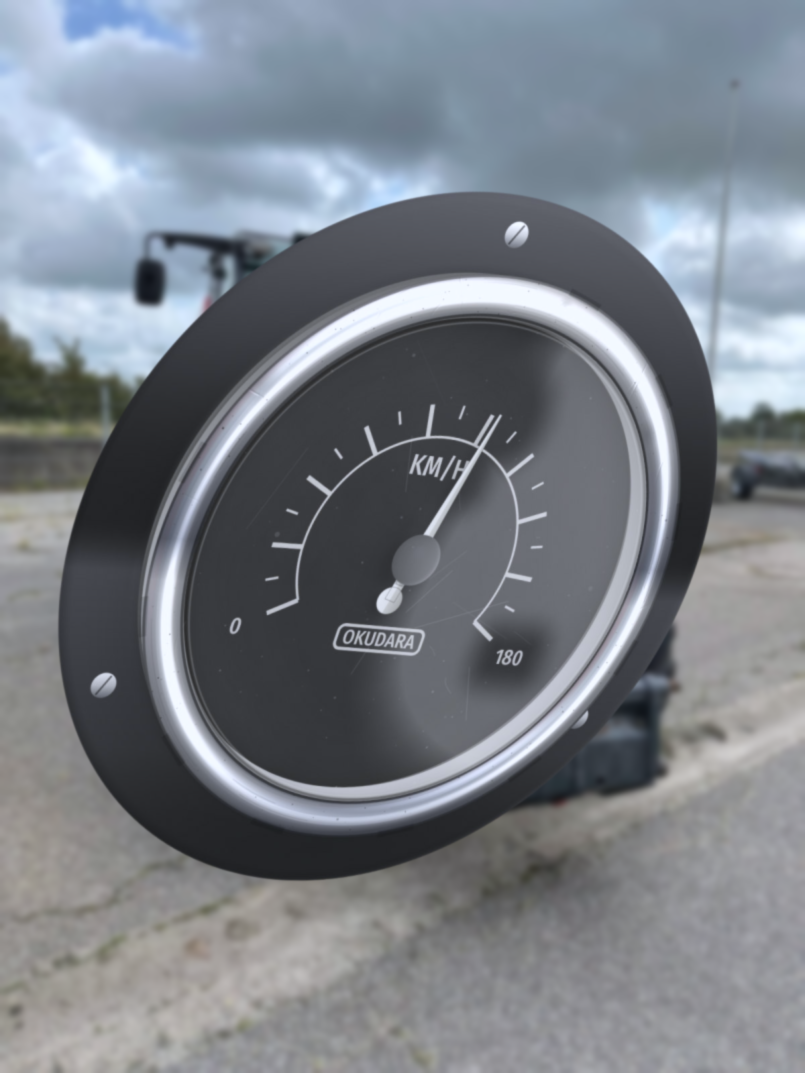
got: 100 km/h
